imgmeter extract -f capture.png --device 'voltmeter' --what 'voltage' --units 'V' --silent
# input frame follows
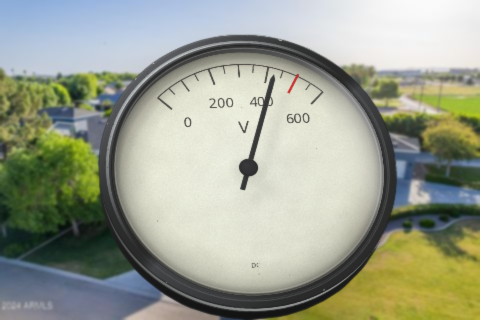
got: 425 V
